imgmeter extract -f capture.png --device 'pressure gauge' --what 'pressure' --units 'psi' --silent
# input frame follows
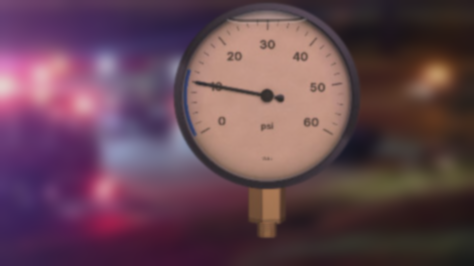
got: 10 psi
